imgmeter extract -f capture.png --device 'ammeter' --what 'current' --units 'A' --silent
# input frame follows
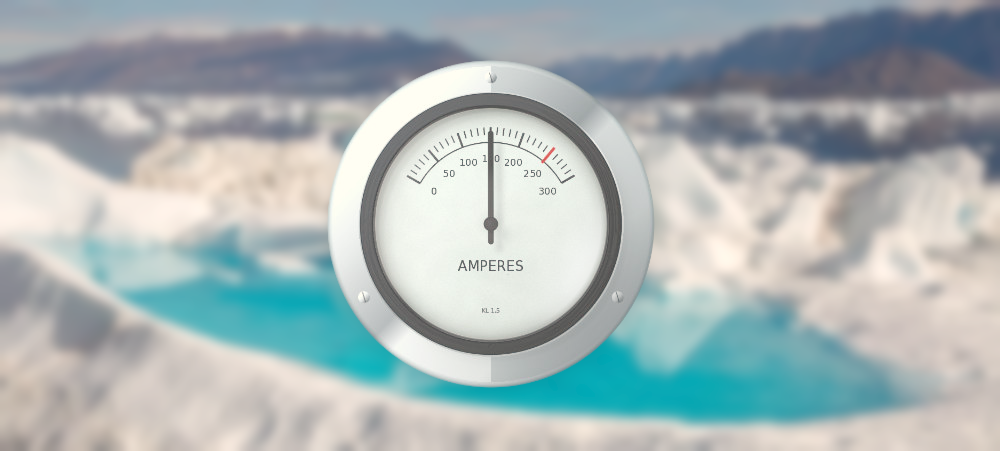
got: 150 A
